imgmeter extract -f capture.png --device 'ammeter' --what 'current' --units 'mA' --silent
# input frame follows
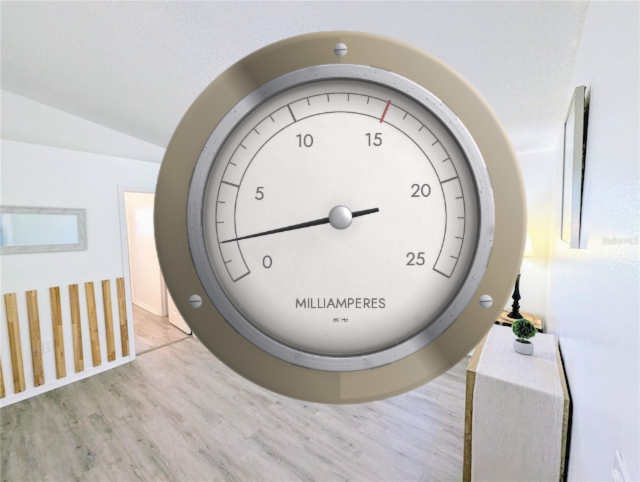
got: 2 mA
